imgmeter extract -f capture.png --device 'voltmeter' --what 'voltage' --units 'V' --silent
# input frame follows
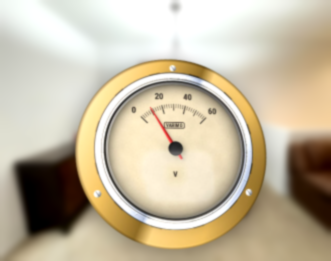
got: 10 V
